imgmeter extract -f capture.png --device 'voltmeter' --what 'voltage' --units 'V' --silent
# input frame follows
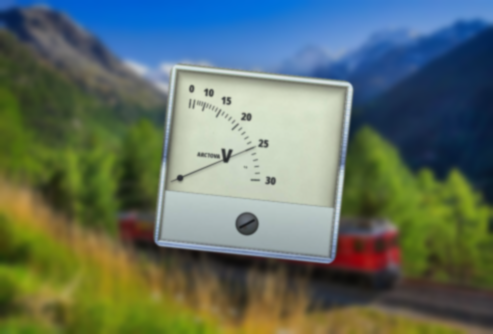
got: 25 V
